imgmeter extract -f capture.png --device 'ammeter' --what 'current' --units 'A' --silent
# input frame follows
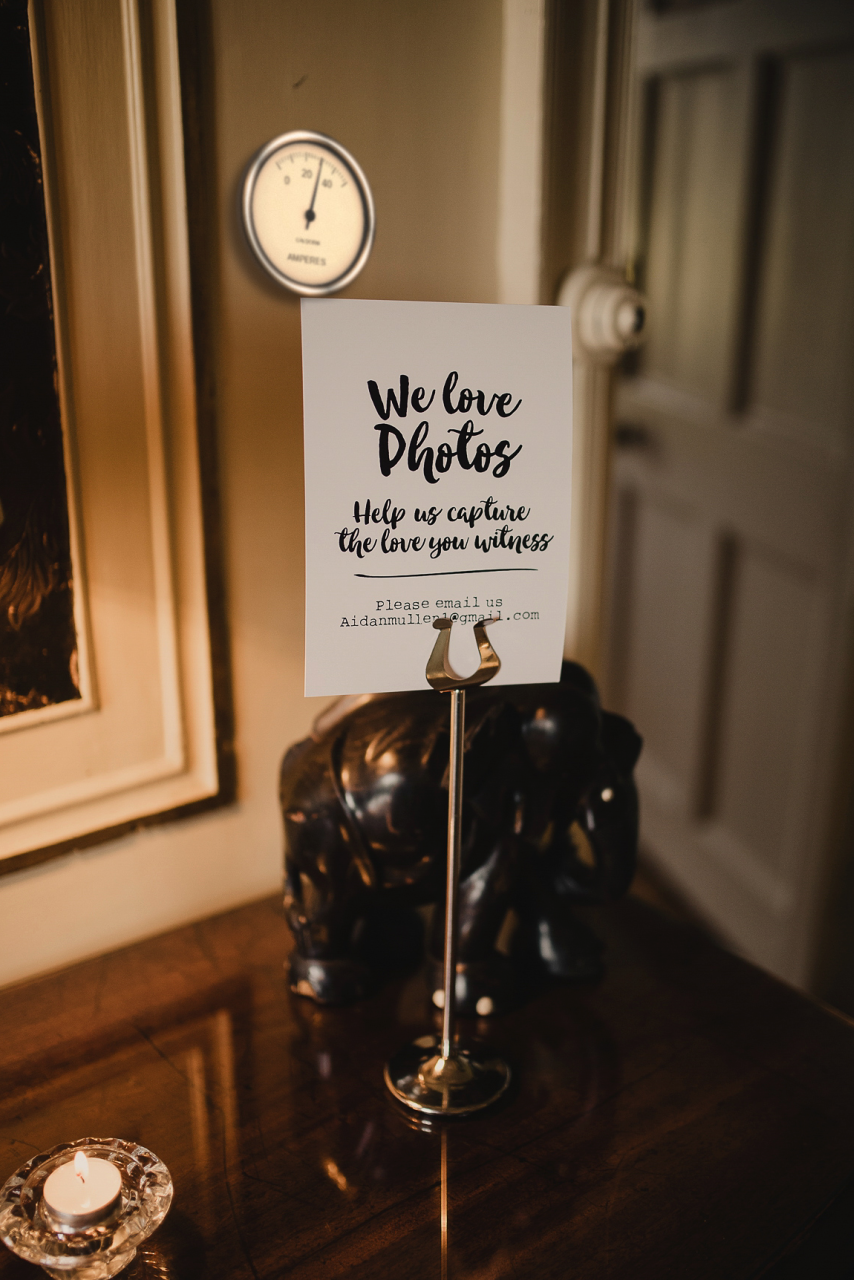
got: 30 A
